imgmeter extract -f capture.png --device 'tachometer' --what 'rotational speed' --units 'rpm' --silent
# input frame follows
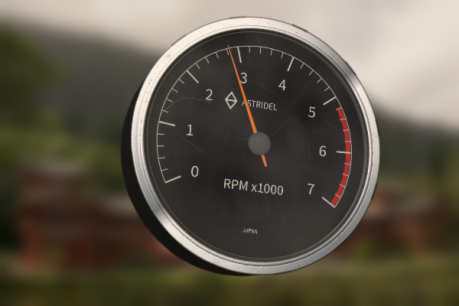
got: 2800 rpm
